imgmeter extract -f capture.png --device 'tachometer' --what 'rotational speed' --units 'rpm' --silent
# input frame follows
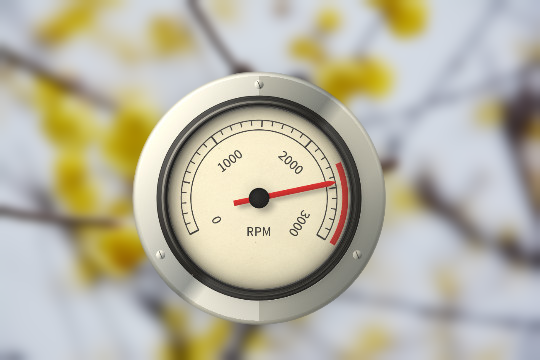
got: 2450 rpm
